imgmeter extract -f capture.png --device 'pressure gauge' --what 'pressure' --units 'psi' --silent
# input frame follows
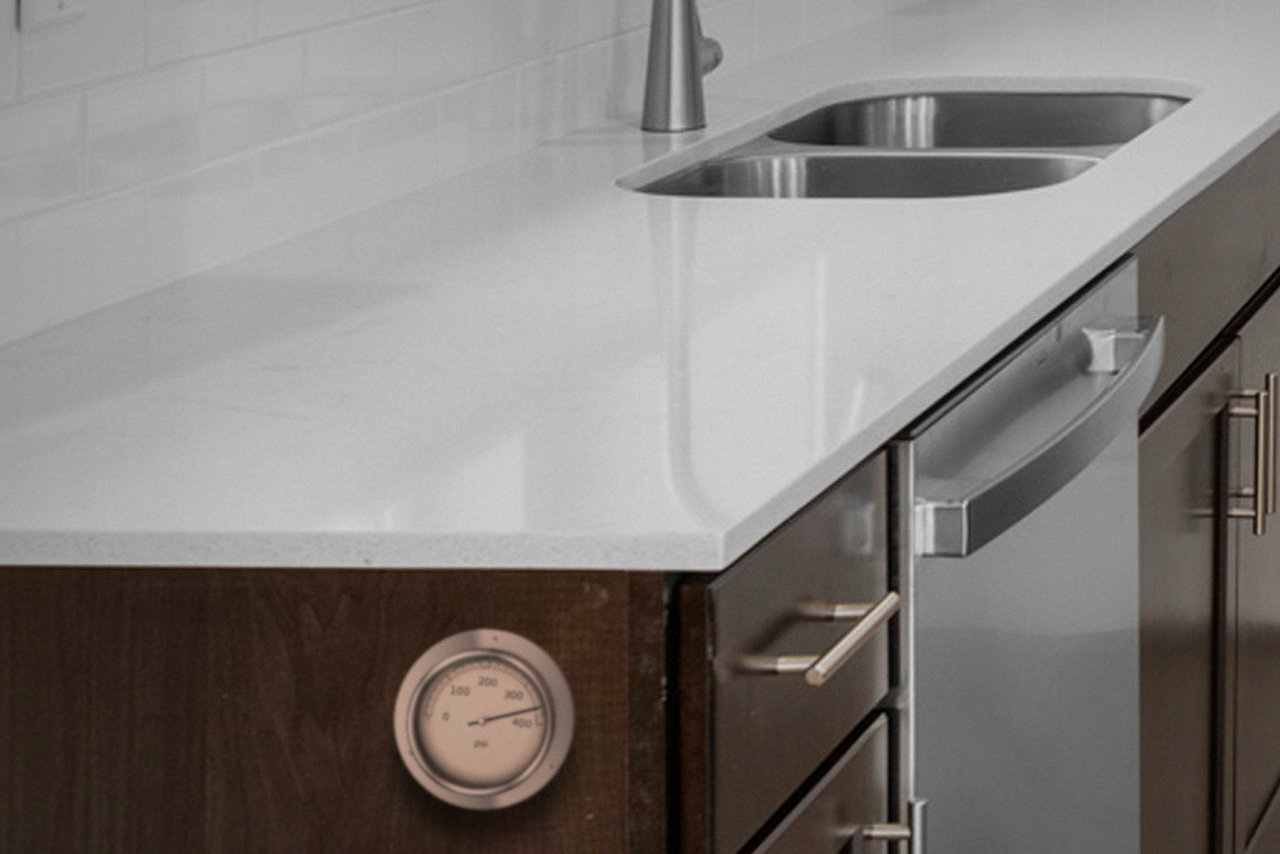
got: 360 psi
